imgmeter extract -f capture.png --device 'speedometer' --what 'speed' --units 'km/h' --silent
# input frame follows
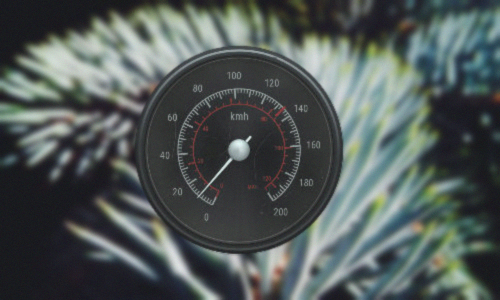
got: 10 km/h
